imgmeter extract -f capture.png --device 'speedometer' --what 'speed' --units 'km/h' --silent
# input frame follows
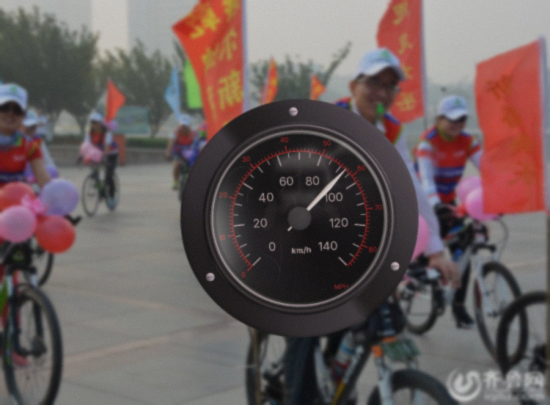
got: 92.5 km/h
